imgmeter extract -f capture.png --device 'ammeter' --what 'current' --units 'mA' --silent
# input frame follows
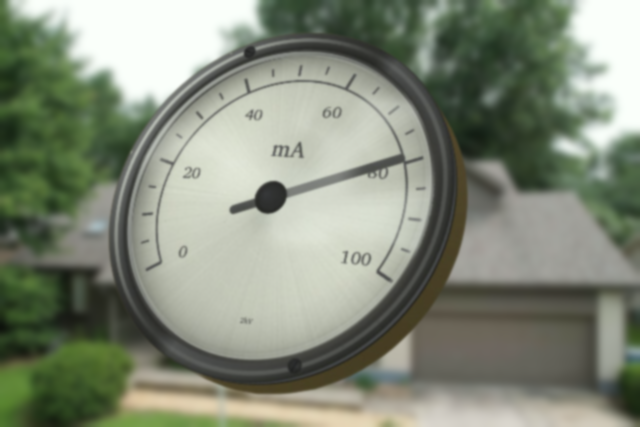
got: 80 mA
